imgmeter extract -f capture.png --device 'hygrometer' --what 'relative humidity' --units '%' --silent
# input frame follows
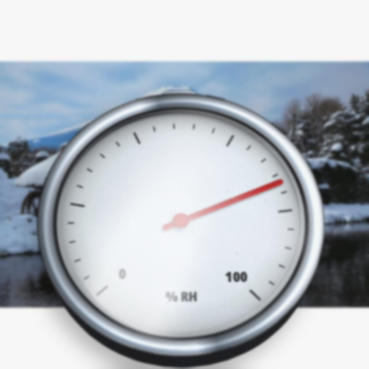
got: 74 %
